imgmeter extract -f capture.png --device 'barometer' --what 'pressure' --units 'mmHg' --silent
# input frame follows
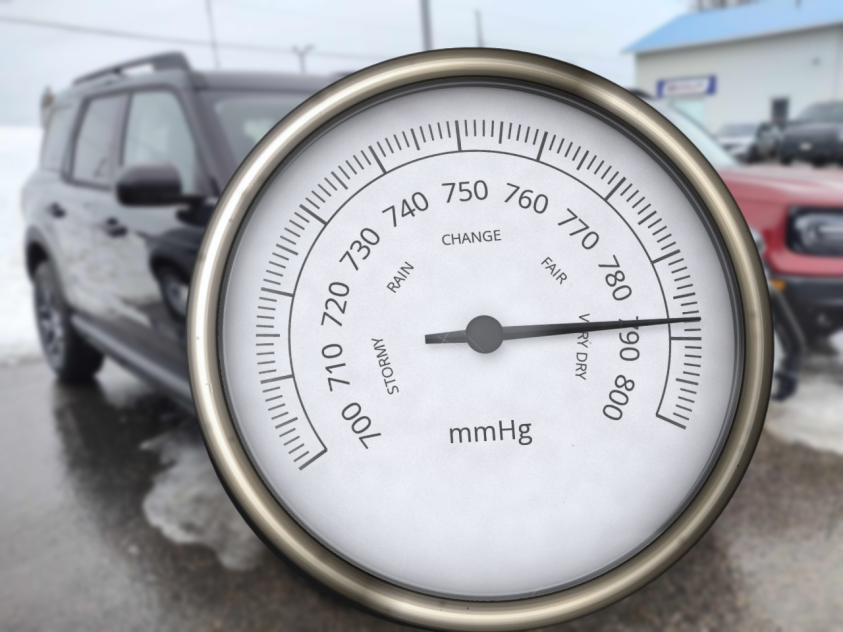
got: 788 mmHg
